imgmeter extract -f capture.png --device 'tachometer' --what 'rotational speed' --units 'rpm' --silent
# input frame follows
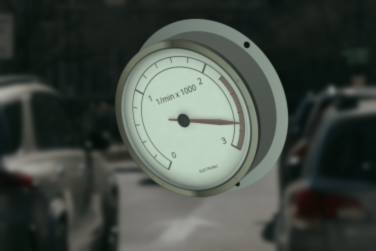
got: 2700 rpm
